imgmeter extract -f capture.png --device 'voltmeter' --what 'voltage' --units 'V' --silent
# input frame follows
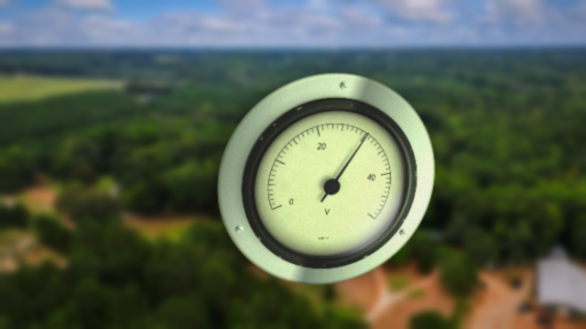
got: 30 V
